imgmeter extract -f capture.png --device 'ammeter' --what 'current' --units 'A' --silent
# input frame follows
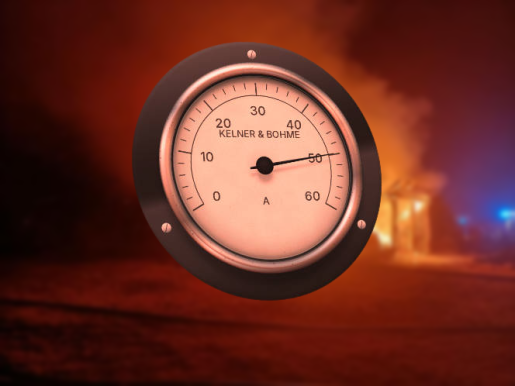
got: 50 A
